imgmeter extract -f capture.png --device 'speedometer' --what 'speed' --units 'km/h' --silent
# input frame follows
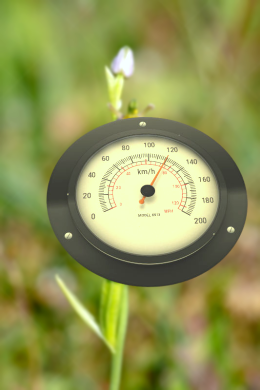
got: 120 km/h
